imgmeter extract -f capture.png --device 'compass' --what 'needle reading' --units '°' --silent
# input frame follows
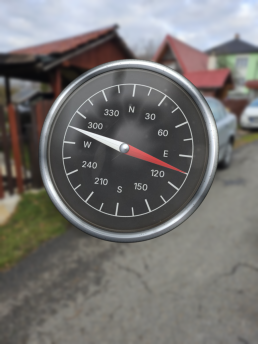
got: 105 °
